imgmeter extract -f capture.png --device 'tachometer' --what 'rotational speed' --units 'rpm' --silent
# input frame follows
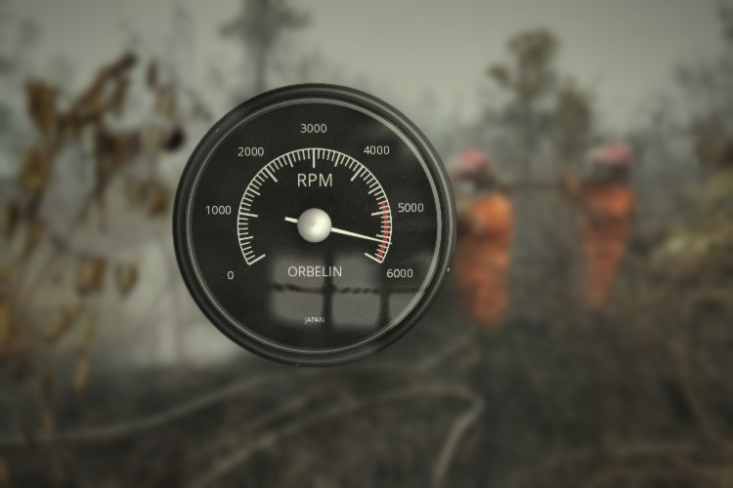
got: 5600 rpm
